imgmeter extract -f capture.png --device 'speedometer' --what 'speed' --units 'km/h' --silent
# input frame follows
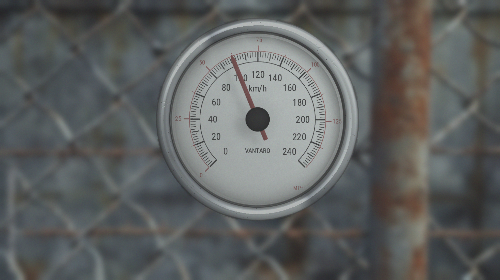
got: 100 km/h
